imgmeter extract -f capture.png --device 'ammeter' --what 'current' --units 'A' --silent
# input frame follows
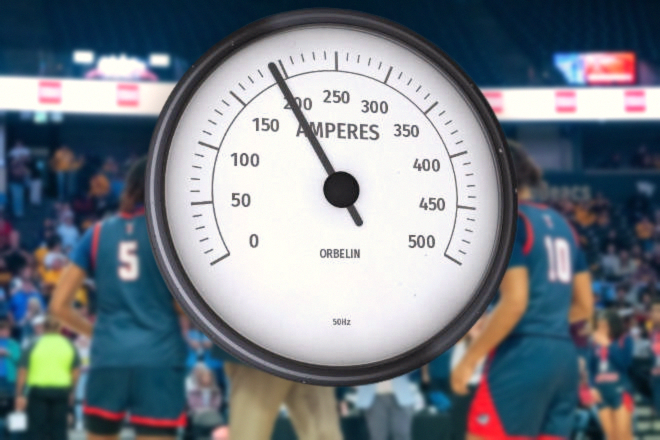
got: 190 A
